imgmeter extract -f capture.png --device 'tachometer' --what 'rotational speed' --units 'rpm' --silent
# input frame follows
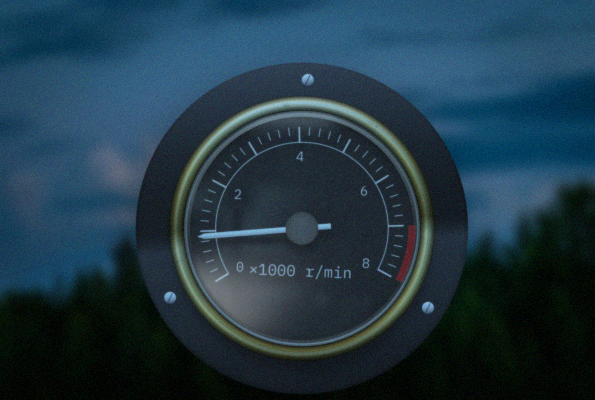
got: 900 rpm
